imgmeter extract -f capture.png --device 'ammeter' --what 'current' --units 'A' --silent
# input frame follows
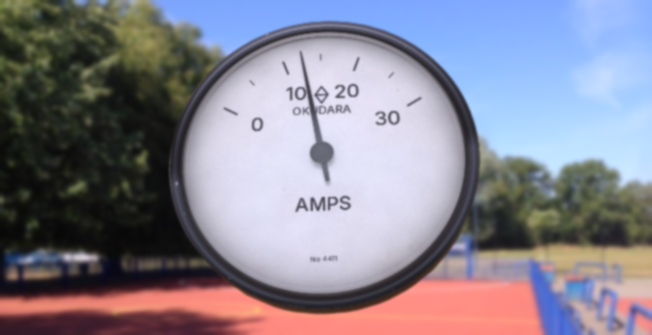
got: 12.5 A
